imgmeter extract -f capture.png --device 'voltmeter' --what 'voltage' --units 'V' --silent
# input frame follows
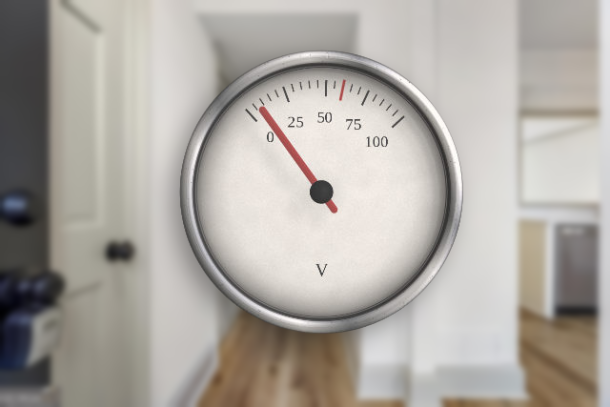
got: 7.5 V
